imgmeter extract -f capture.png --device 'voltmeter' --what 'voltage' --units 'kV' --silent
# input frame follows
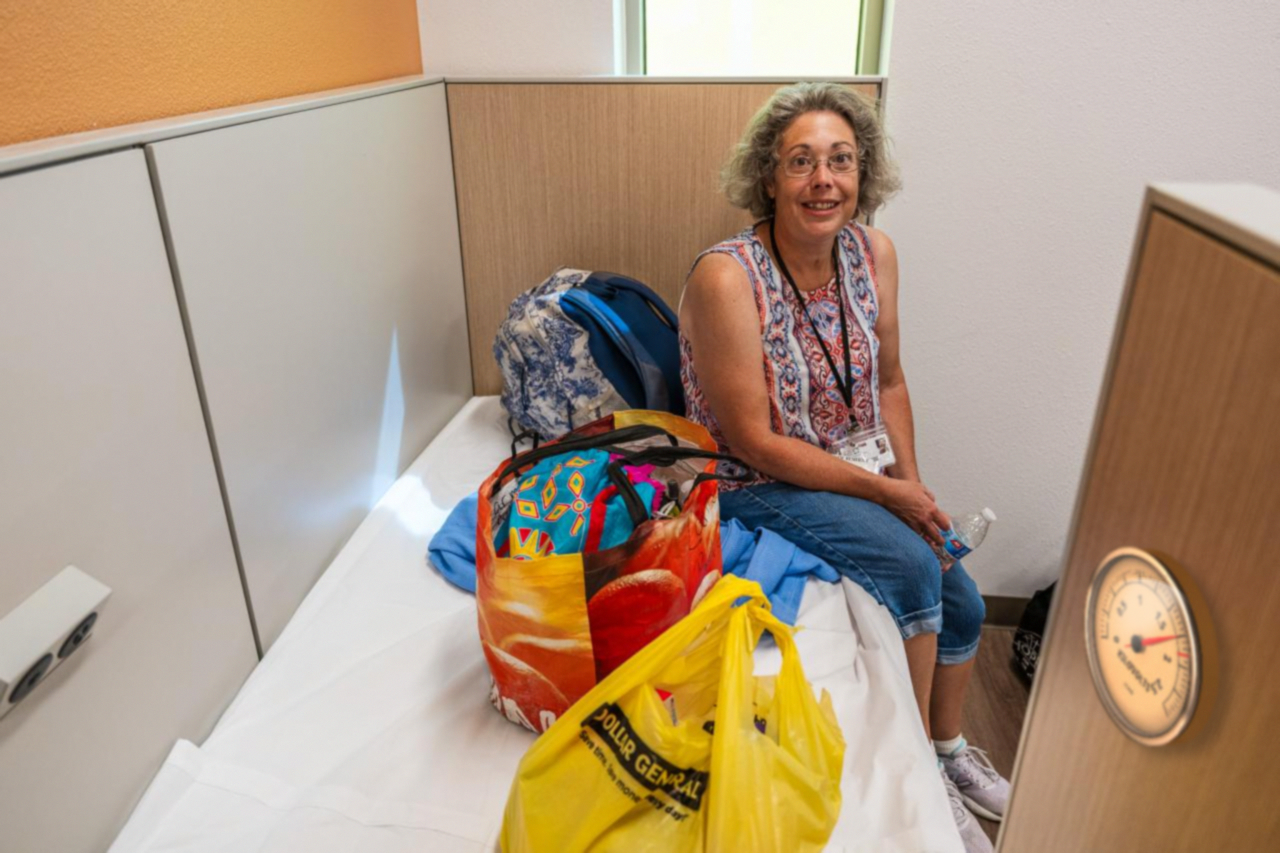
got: 1.75 kV
